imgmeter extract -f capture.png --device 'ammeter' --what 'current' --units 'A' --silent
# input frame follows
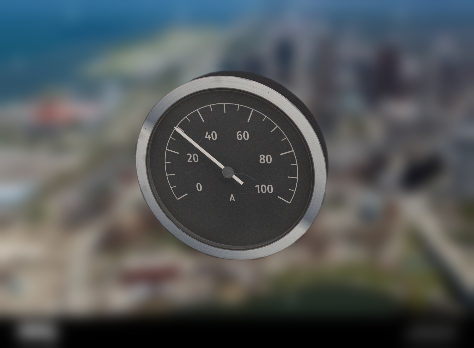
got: 30 A
